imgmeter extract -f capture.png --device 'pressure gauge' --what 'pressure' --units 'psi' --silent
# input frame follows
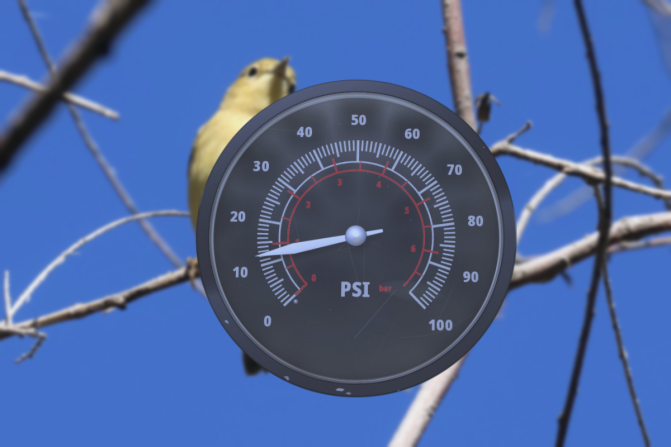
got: 12 psi
